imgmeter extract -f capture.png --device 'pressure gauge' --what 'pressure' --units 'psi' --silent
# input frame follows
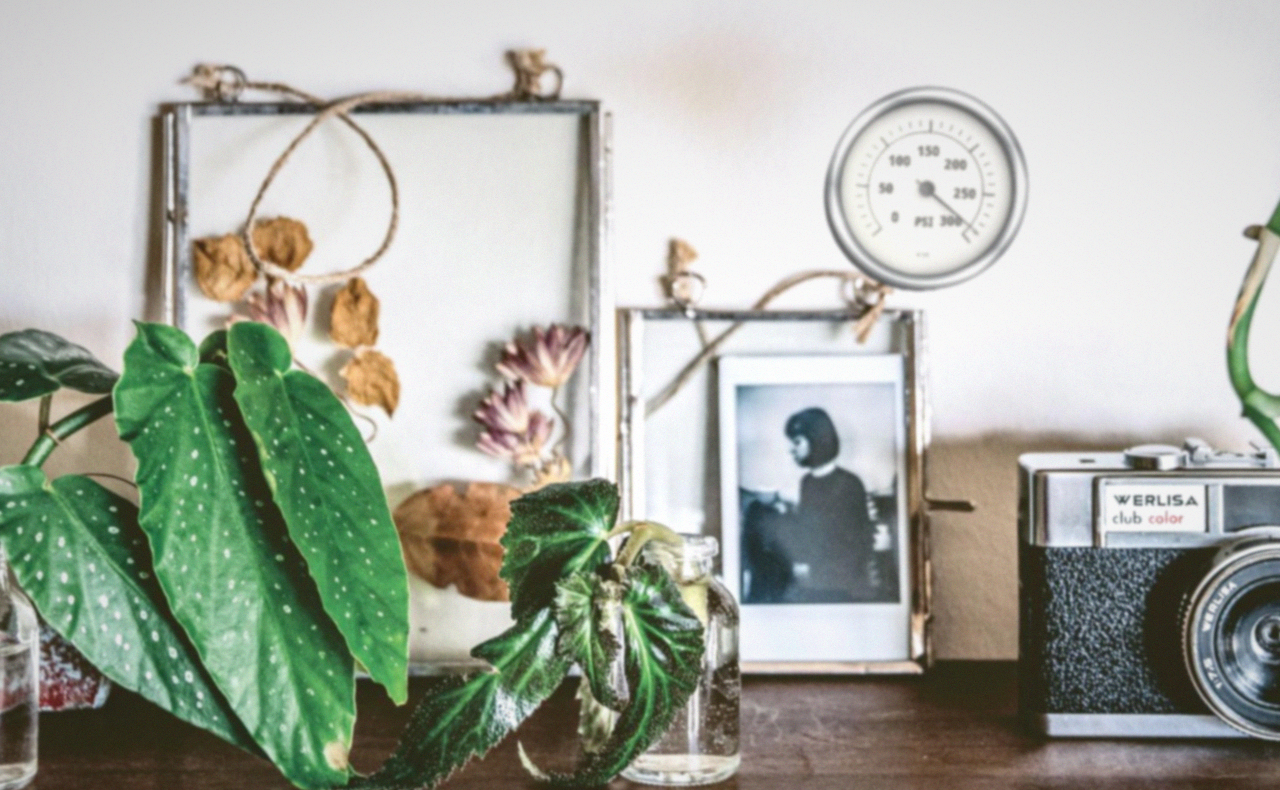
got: 290 psi
